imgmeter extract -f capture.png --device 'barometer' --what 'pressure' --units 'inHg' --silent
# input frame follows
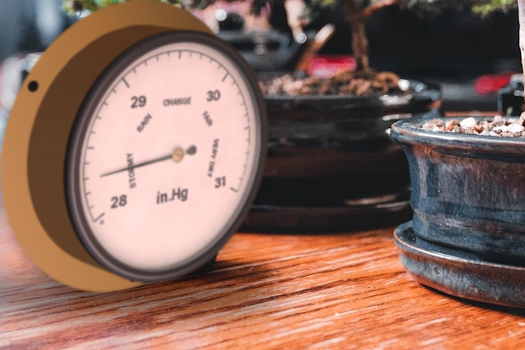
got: 28.3 inHg
